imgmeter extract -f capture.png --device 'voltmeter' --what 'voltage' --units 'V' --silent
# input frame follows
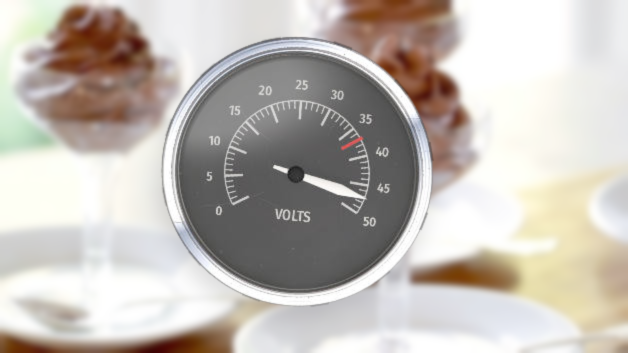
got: 47 V
